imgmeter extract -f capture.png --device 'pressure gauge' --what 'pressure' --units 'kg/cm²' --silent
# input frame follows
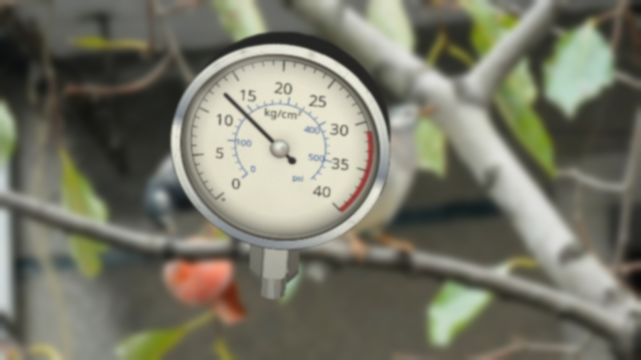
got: 13 kg/cm²
